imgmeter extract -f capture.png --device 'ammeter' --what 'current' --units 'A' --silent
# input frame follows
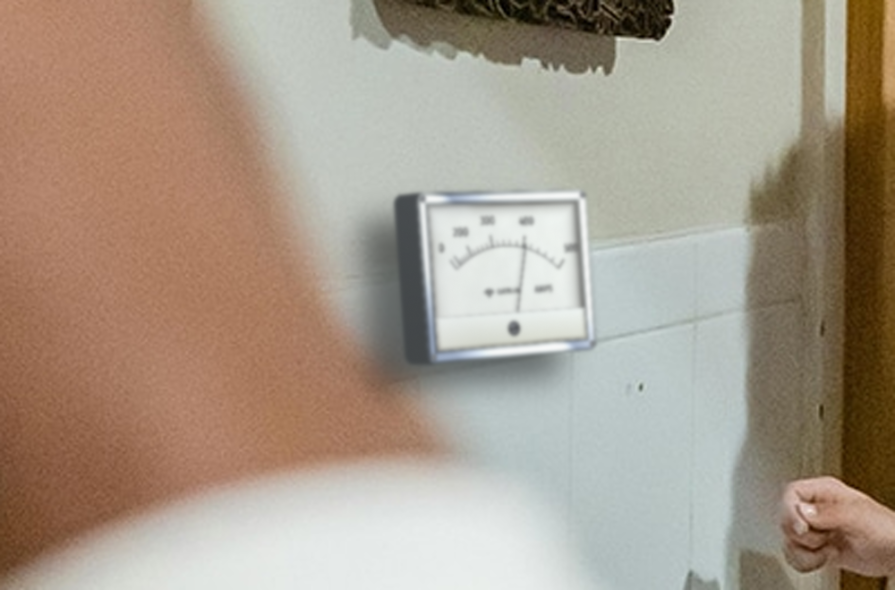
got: 400 A
